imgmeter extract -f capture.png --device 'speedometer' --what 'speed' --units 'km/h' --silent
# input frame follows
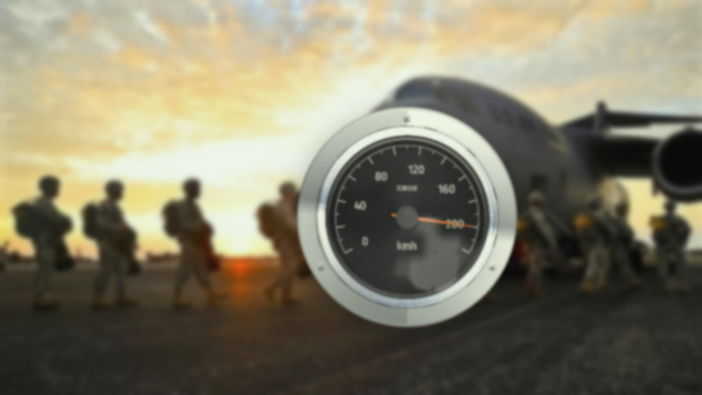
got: 200 km/h
